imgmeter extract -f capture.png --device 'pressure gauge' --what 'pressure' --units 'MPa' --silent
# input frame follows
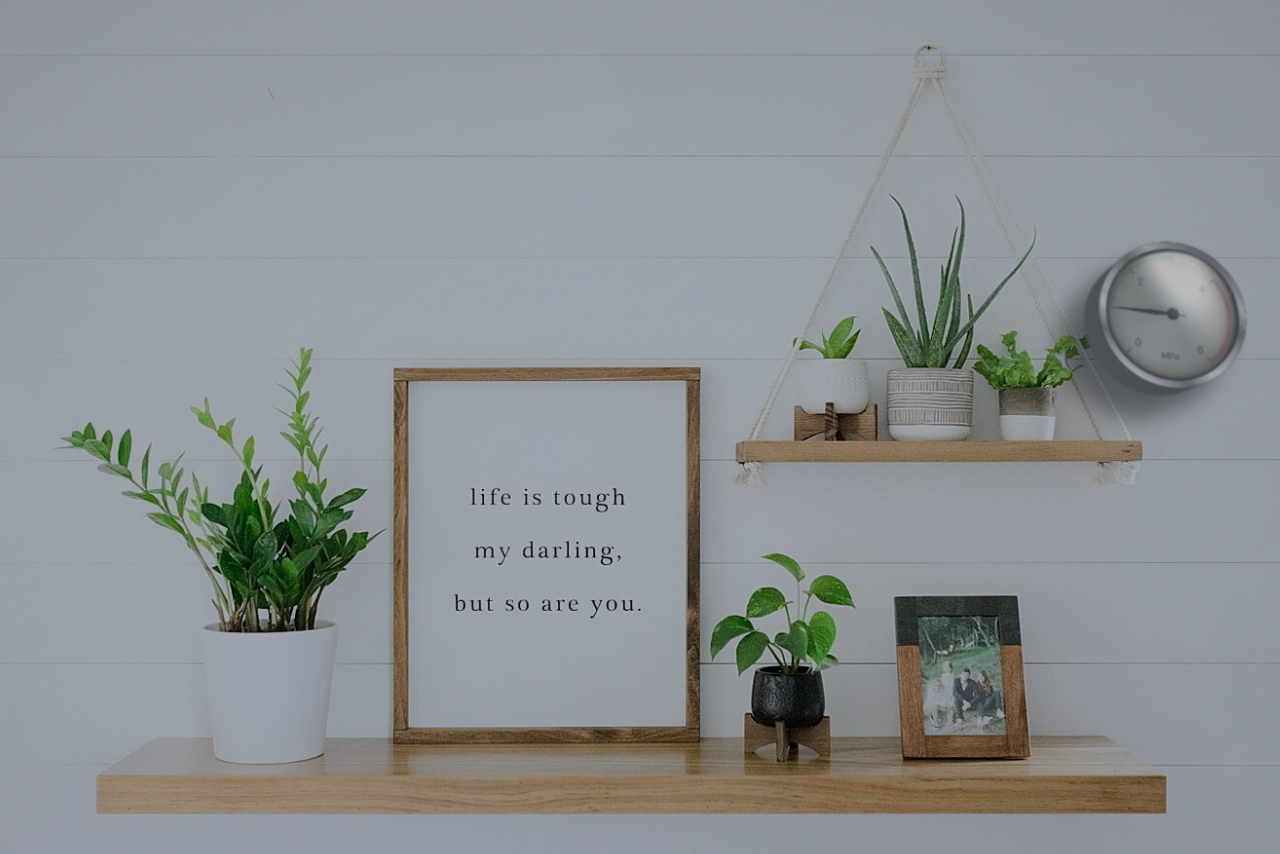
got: 1 MPa
